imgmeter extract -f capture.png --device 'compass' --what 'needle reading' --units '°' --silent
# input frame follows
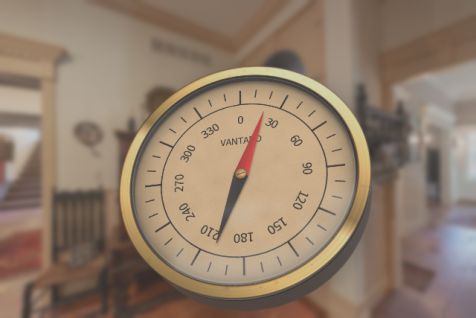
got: 20 °
